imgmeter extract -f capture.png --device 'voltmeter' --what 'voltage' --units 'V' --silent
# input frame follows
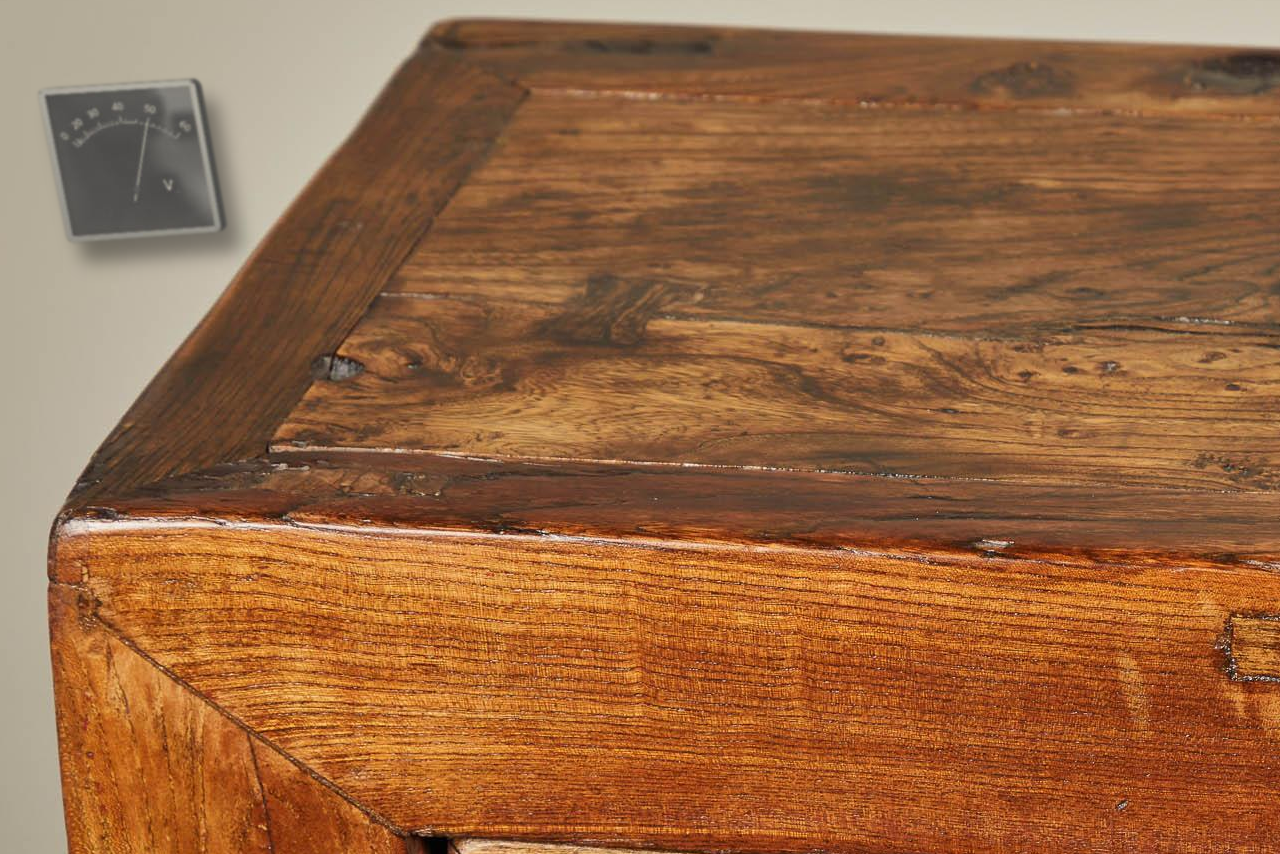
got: 50 V
